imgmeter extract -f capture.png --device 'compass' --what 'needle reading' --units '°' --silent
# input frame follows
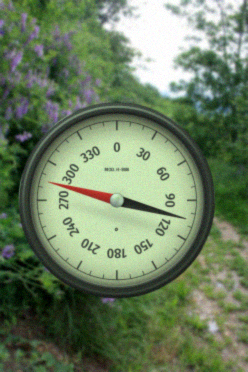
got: 285 °
